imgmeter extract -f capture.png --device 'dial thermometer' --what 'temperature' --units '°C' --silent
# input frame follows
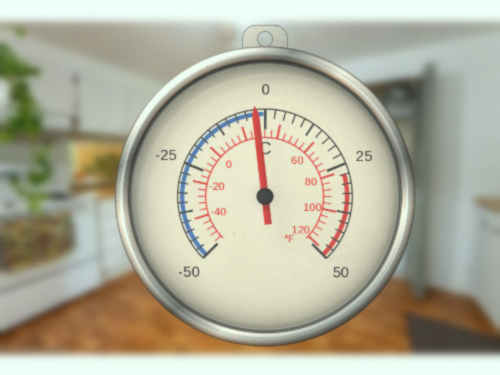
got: -2.5 °C
